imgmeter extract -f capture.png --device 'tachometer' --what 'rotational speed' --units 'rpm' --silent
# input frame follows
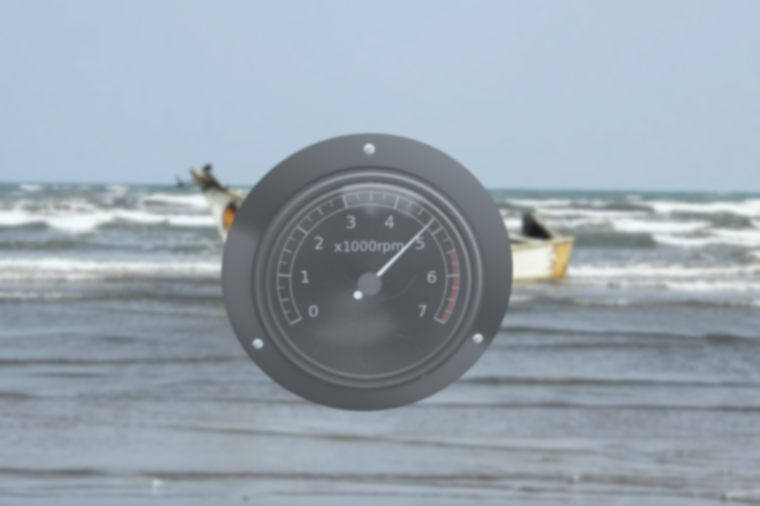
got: 4750 rpm
